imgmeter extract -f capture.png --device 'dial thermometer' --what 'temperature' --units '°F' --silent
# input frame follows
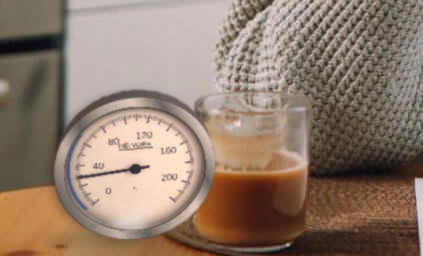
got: 30 °F
